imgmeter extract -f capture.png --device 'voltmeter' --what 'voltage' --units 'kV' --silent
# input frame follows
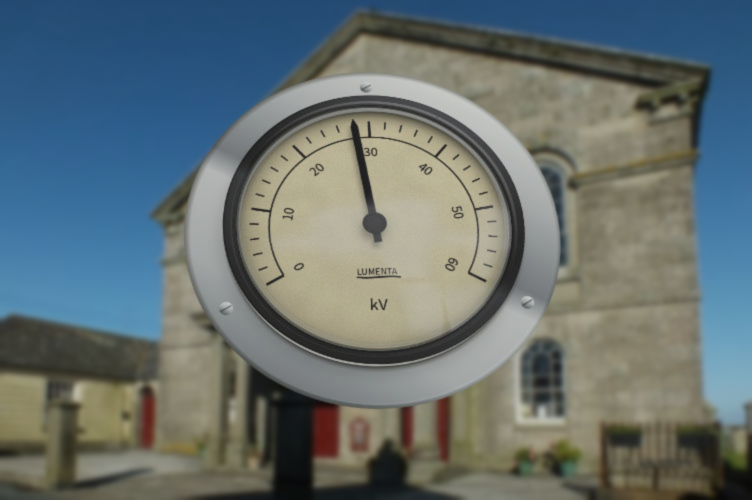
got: 28 kV
